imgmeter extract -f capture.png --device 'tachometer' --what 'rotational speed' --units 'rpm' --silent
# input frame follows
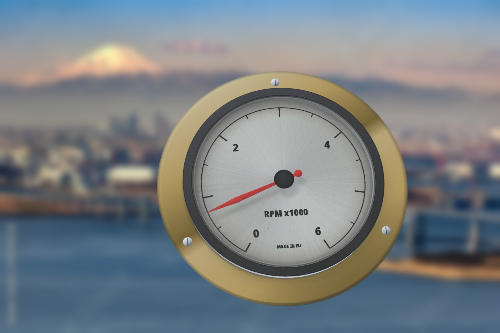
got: 750 rpm
